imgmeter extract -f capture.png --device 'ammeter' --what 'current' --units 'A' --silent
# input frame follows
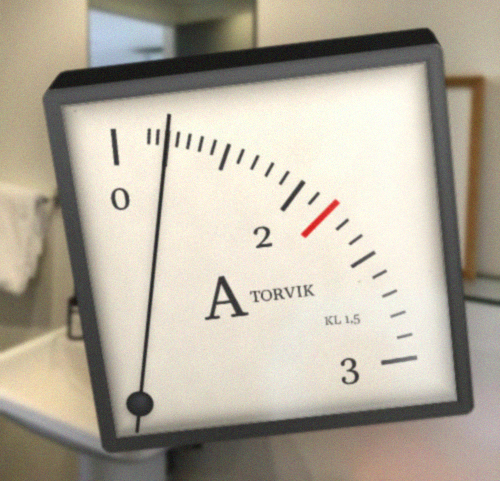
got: 1 A
